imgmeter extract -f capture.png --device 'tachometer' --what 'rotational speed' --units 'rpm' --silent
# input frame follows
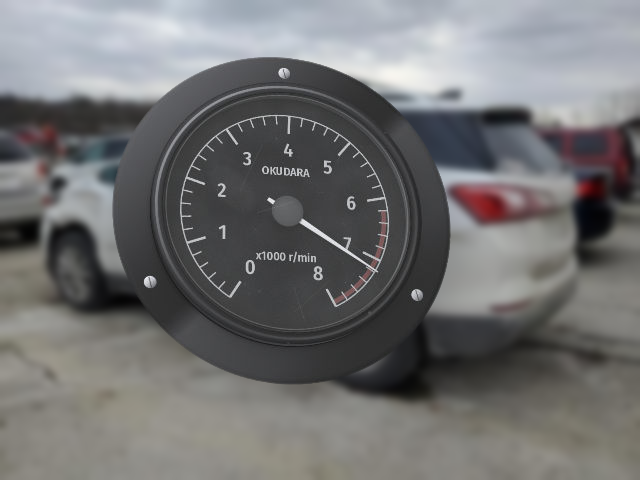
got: 7200 rpm
